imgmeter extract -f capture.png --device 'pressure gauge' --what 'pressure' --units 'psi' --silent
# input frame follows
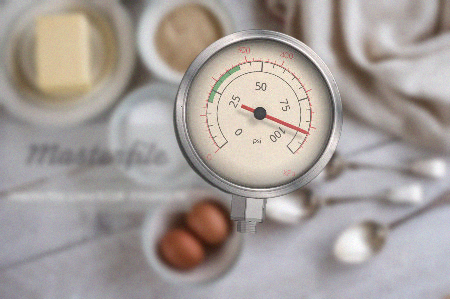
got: 90 psi
